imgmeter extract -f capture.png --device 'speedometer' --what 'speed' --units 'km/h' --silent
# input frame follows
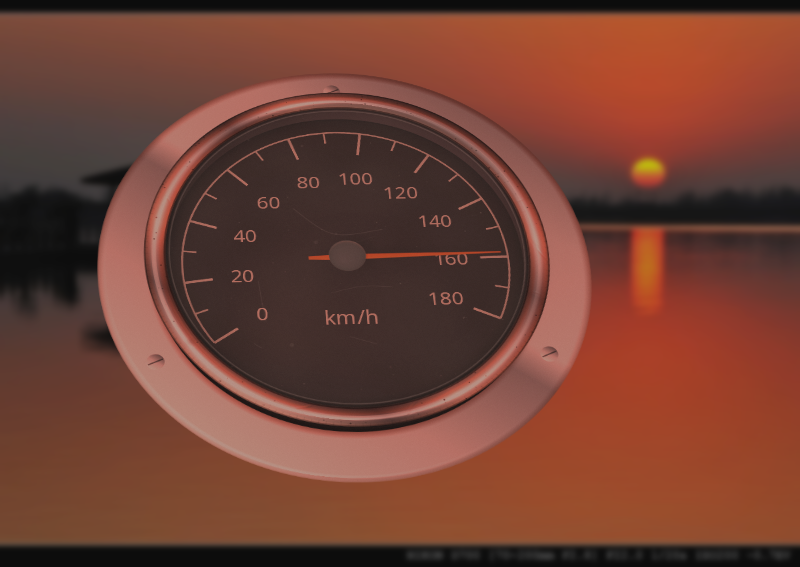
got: 160 km/h
